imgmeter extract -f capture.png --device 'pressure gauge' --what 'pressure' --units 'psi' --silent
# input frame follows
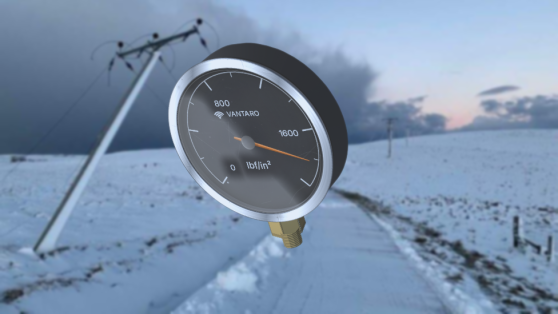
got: 1800 psi
